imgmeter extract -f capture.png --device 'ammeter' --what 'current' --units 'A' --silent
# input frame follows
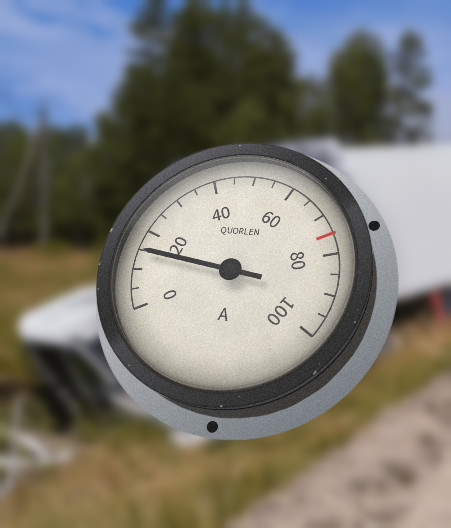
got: 15 A
